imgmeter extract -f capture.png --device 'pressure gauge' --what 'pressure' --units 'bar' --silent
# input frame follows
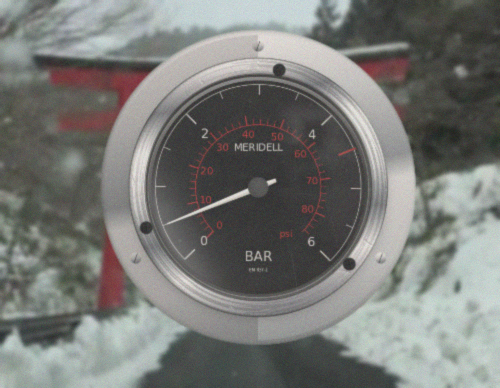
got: 0.5 bar
